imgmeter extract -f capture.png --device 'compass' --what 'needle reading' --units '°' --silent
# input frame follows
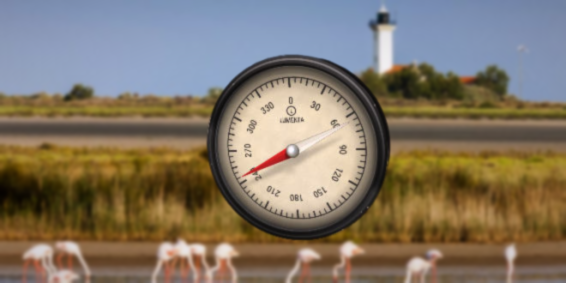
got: 245 °
